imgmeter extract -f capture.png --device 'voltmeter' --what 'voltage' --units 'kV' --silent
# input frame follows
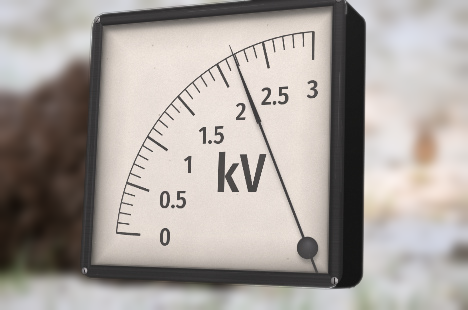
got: 2.2 kV
